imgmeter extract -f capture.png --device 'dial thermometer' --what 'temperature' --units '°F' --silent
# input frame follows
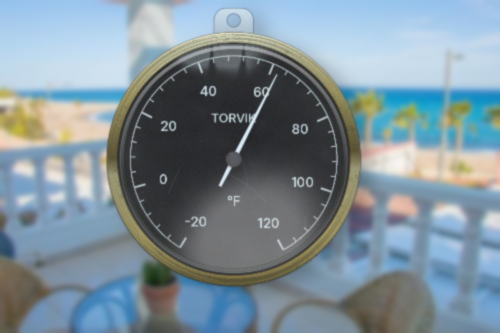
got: 62 °F
